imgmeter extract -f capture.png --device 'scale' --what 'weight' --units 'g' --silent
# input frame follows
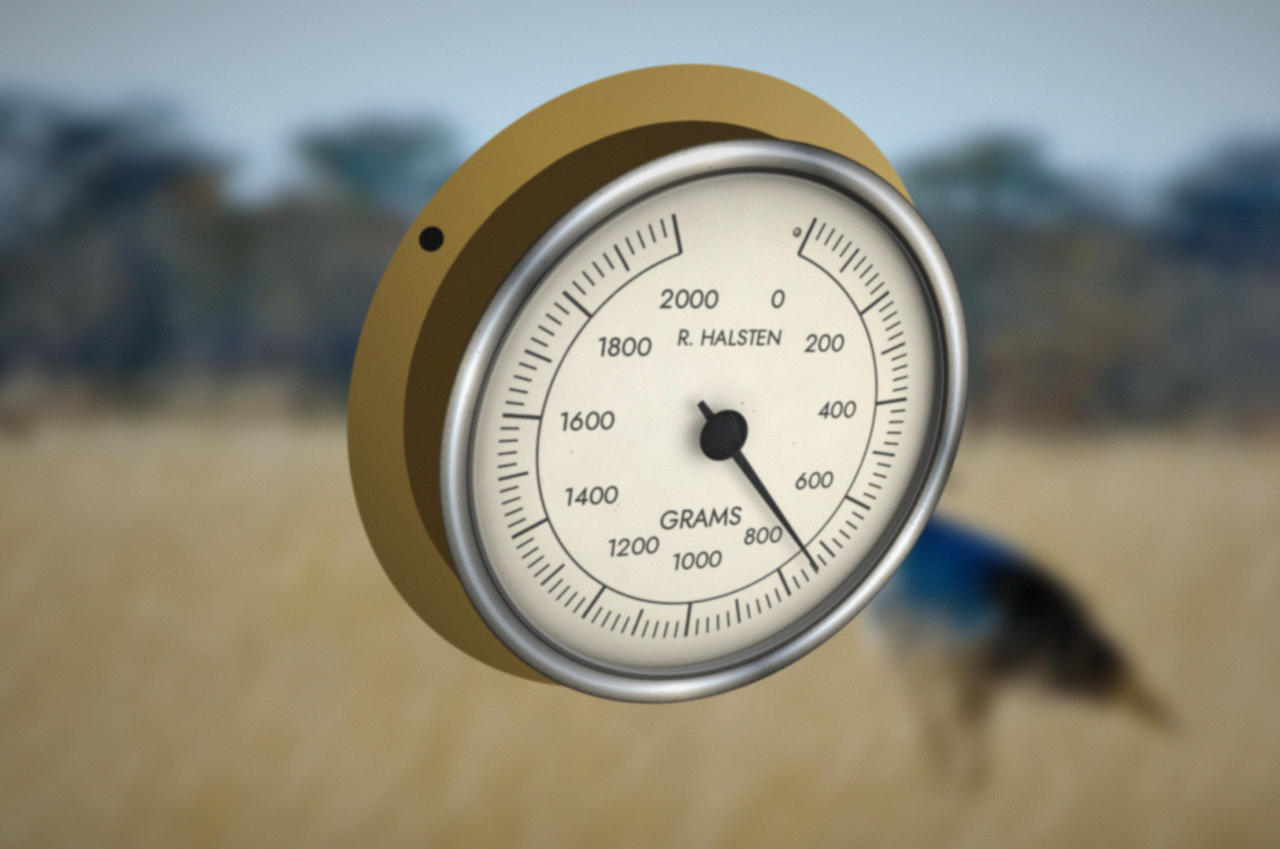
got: 740 g
